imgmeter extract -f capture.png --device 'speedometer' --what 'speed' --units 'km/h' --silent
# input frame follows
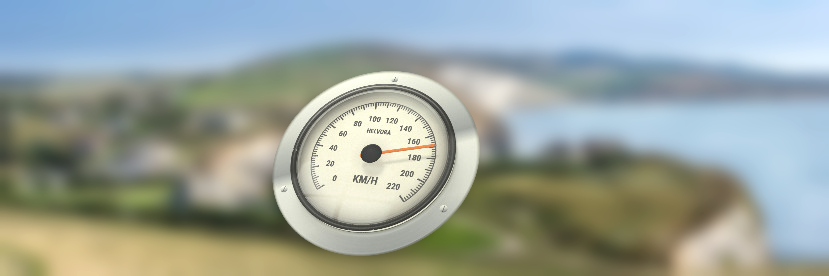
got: 170 km/h
